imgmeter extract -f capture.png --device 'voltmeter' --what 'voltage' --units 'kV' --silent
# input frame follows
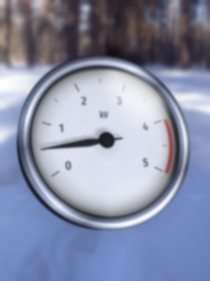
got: 0.5 kV
